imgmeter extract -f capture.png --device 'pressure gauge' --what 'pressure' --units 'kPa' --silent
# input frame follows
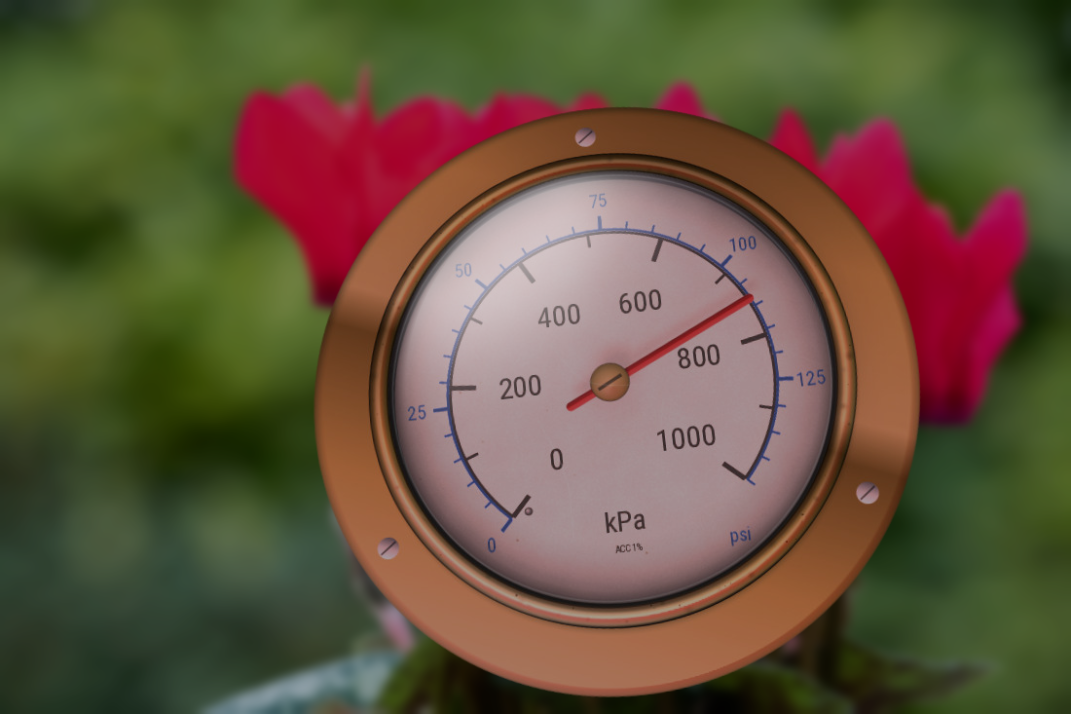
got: 750 kPa
